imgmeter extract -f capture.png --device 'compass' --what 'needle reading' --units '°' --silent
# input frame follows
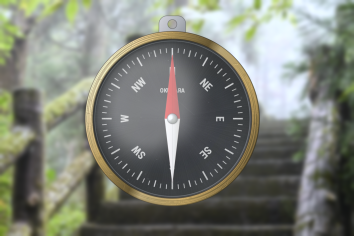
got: 0 °
